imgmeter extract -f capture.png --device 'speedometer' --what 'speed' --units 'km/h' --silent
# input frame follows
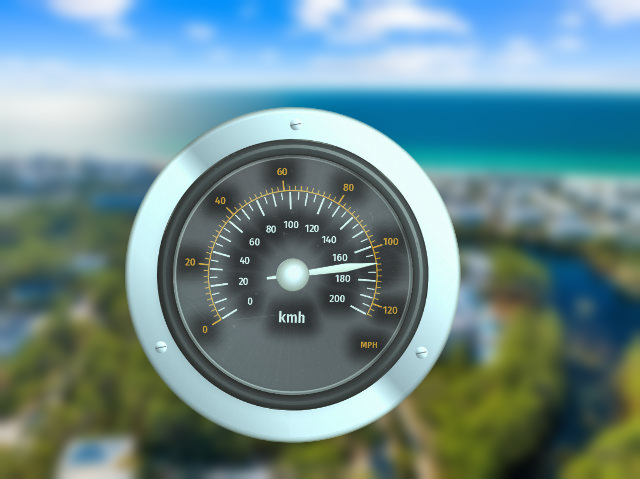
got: 170 km/h
